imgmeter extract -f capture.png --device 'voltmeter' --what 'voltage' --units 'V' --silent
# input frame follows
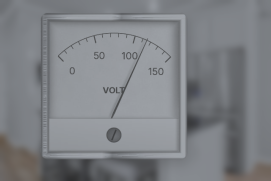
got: 115 V
